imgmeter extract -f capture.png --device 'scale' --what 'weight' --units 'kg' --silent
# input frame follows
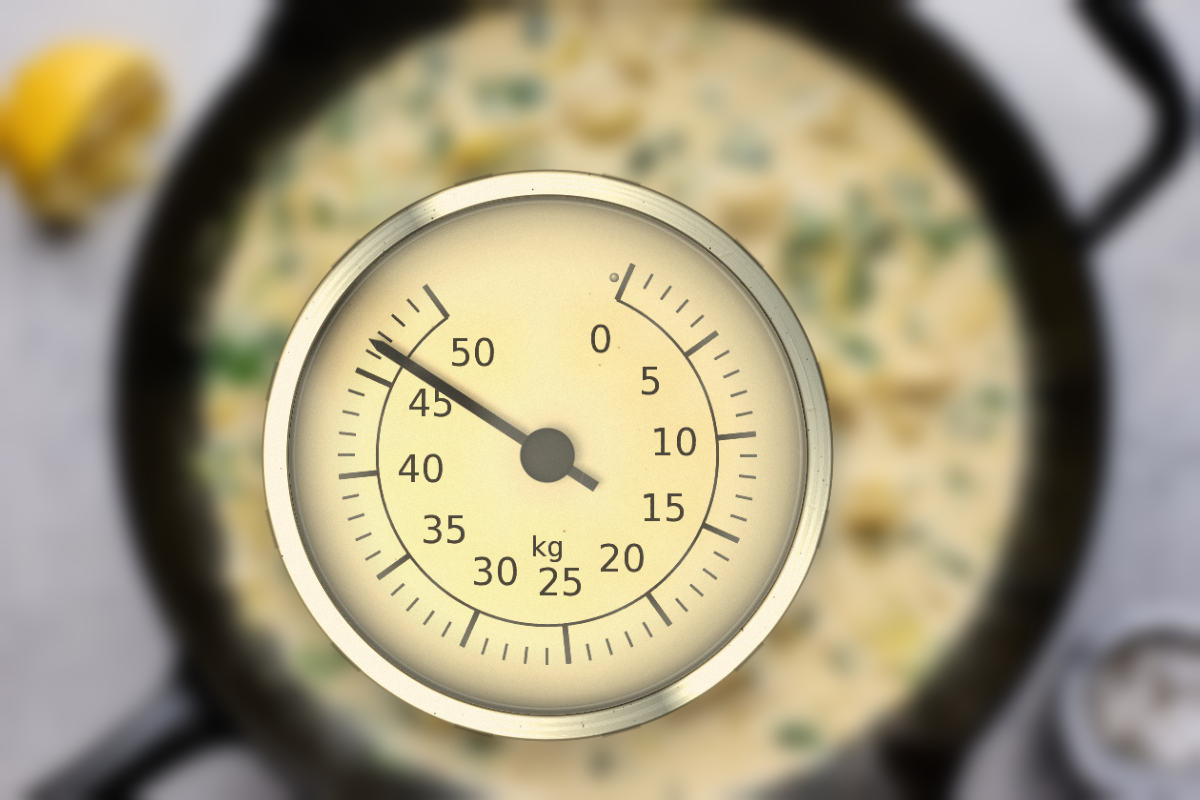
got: 46.5 kg
